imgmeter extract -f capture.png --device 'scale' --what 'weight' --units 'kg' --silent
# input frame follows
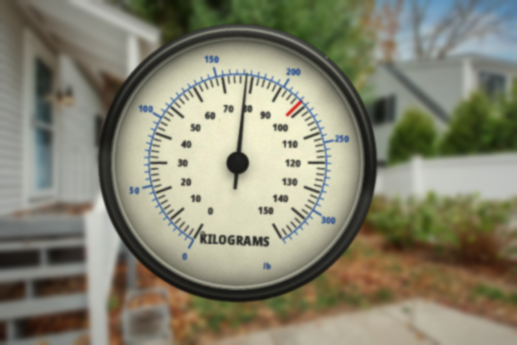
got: 78 kg
